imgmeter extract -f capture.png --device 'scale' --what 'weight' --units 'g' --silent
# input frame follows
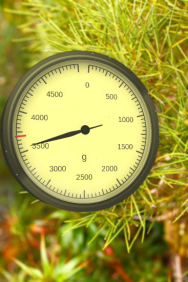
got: 3550 g
